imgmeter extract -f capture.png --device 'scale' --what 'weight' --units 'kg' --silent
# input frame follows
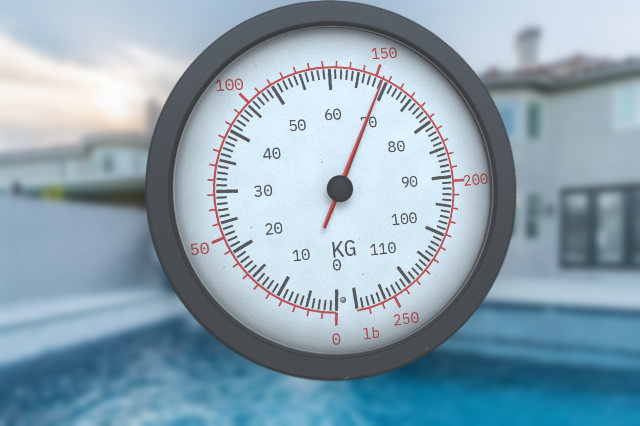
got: 69 kg
